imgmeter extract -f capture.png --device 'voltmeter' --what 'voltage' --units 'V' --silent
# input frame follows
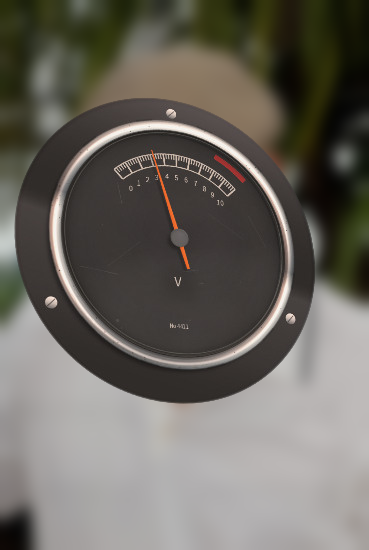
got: 3 V
